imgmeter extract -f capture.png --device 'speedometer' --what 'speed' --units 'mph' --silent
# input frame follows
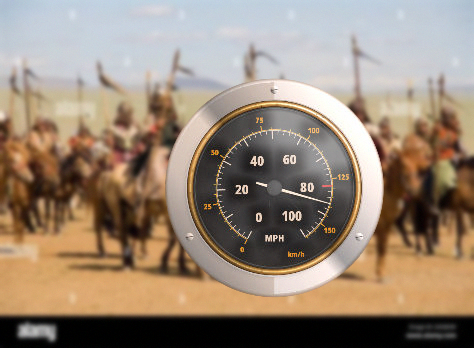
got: 86 mph
